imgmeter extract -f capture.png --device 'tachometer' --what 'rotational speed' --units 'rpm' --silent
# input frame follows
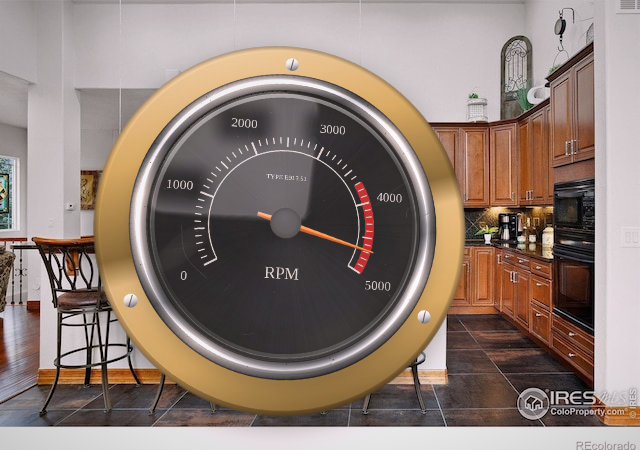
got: 4700 rpm
